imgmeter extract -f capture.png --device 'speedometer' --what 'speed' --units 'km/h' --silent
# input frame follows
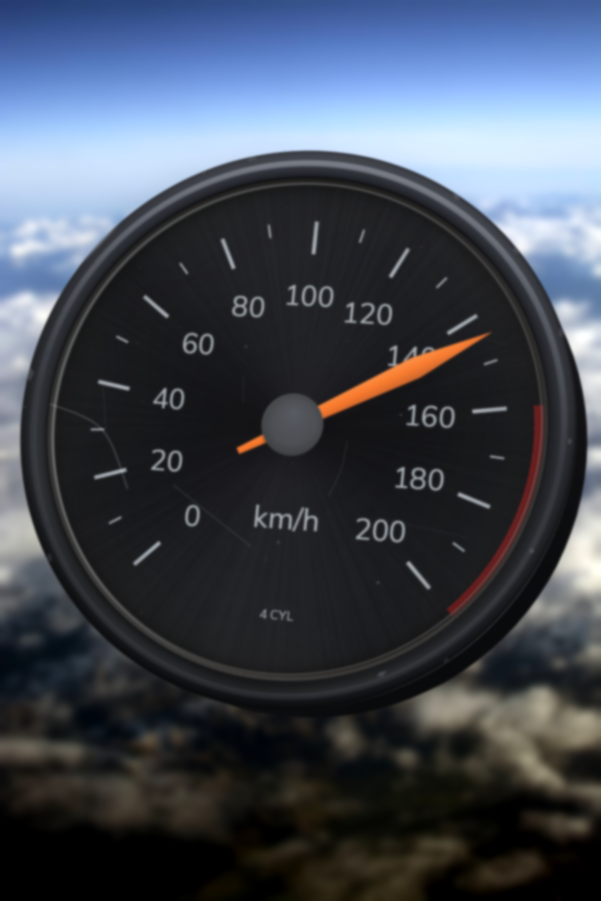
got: 145 km/h
